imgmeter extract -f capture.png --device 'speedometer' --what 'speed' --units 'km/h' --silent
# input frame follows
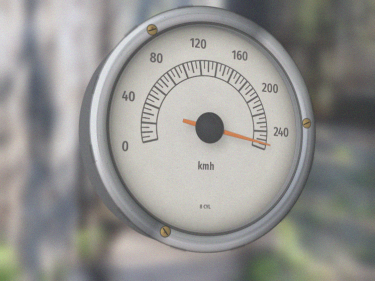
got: 255 km/h
